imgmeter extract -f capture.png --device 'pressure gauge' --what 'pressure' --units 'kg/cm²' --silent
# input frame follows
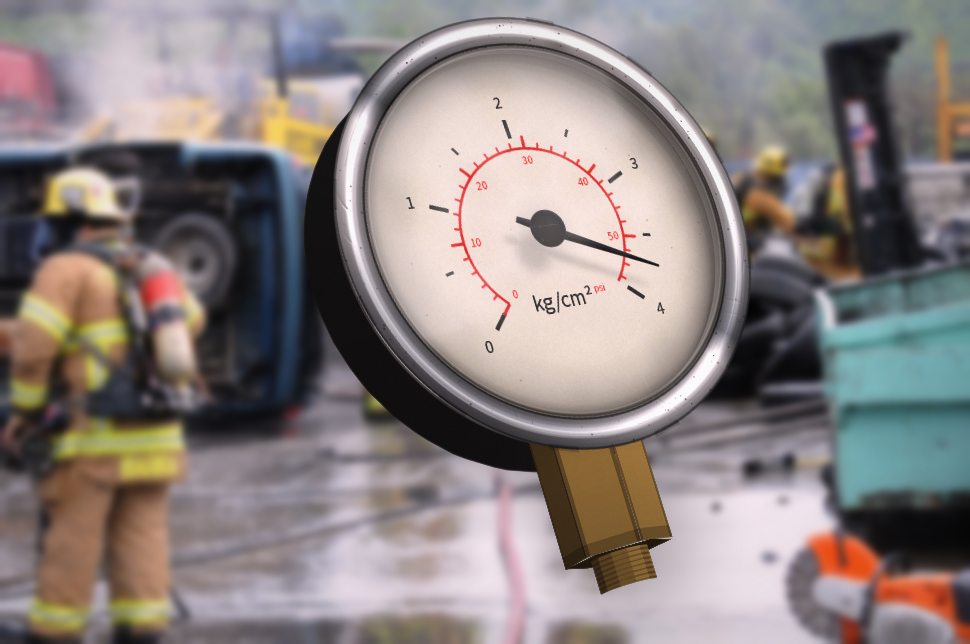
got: 3.75 kg/cm²
